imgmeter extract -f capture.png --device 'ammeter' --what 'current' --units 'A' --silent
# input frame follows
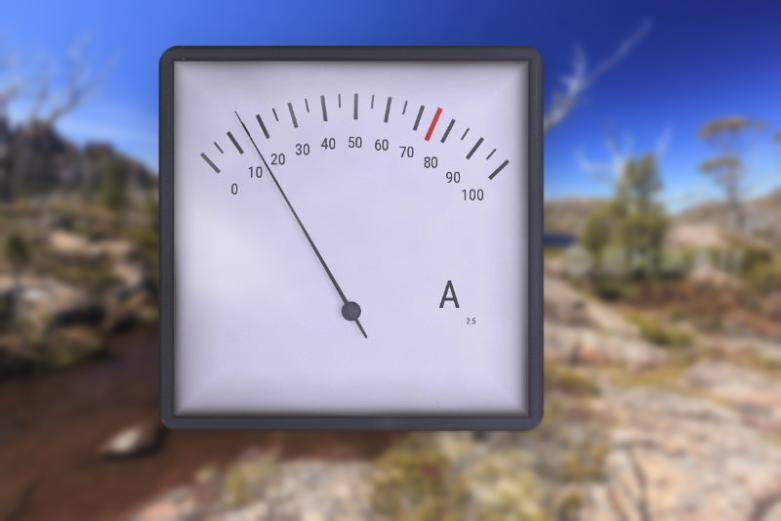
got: 15 A
